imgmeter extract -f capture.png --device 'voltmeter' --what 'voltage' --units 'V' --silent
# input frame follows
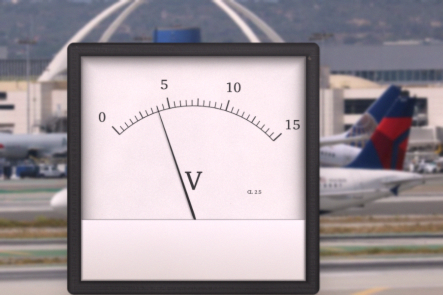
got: 4 V
